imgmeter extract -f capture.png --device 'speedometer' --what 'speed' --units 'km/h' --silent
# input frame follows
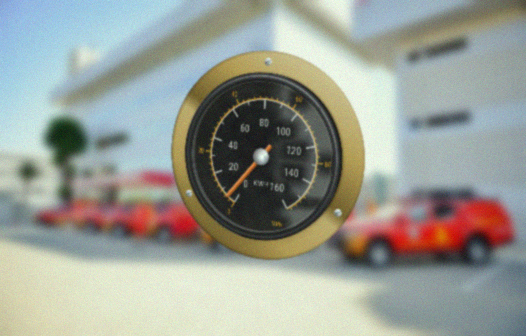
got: 5 km/h
